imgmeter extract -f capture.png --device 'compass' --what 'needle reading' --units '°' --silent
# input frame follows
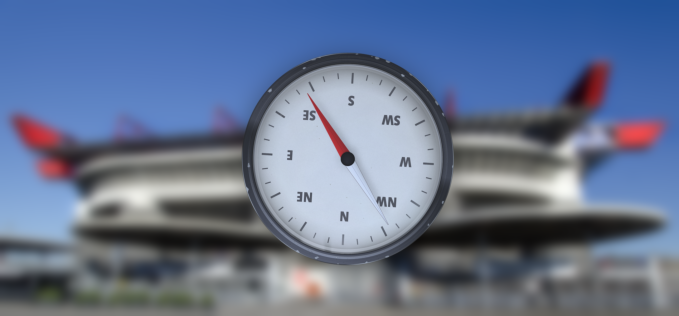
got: 145 °
